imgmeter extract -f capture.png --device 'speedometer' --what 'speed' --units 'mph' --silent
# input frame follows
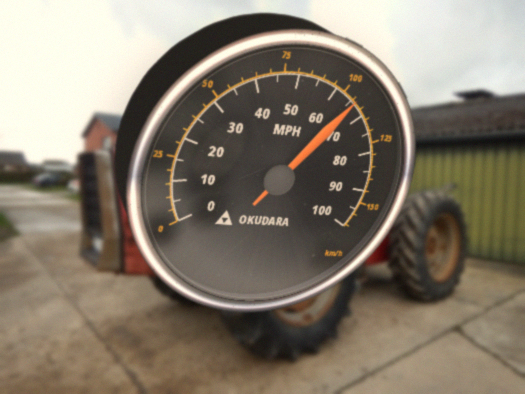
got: 65 mph
